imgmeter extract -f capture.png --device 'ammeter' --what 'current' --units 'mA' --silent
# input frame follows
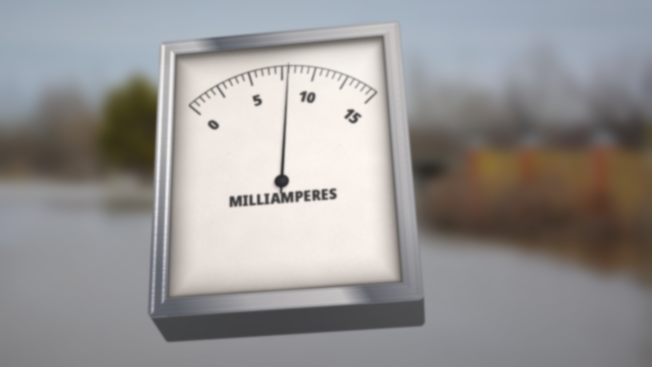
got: 8 mA
